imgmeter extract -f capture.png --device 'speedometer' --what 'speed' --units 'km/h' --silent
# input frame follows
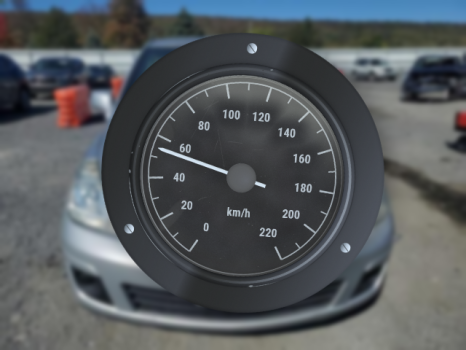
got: 55 km/h
